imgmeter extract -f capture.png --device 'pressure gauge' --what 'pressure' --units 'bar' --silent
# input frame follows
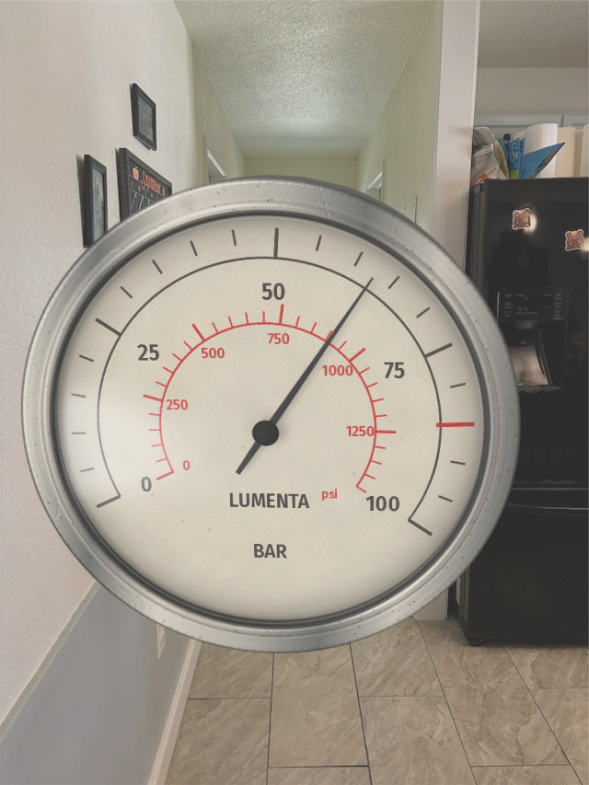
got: 62.5 bar
